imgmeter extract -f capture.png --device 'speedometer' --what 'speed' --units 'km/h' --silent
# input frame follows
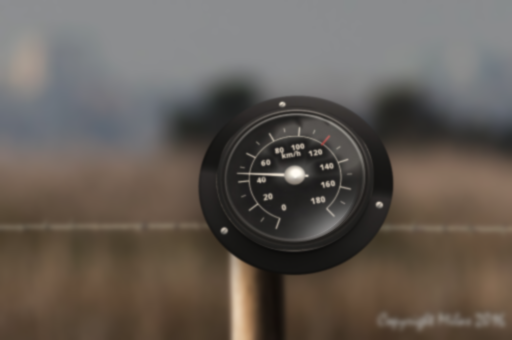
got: 45 km/h
